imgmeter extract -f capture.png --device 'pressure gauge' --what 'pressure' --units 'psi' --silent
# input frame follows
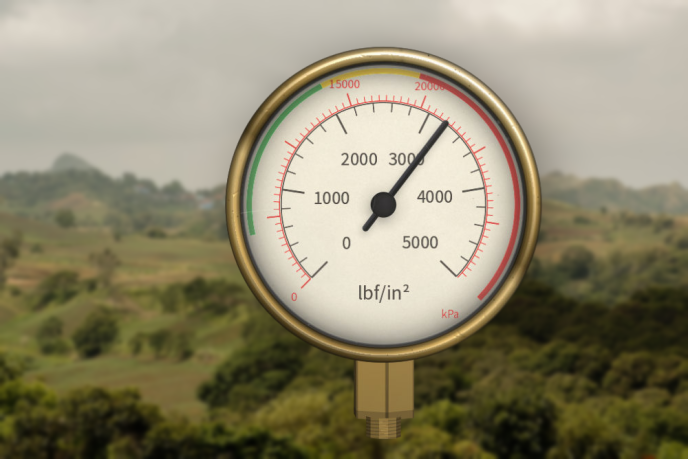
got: 3200 psi
